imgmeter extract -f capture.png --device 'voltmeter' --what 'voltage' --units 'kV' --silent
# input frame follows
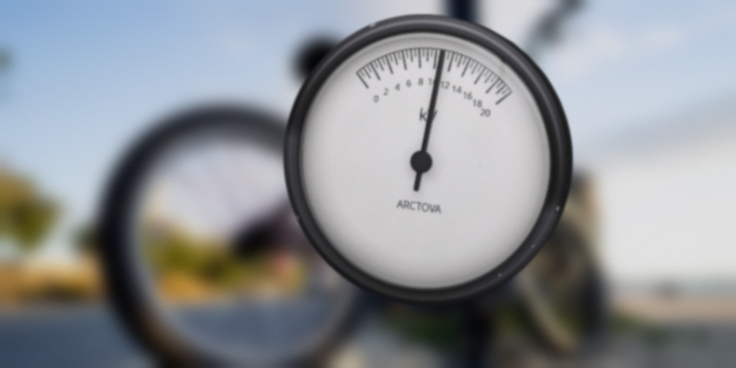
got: 11 kV
